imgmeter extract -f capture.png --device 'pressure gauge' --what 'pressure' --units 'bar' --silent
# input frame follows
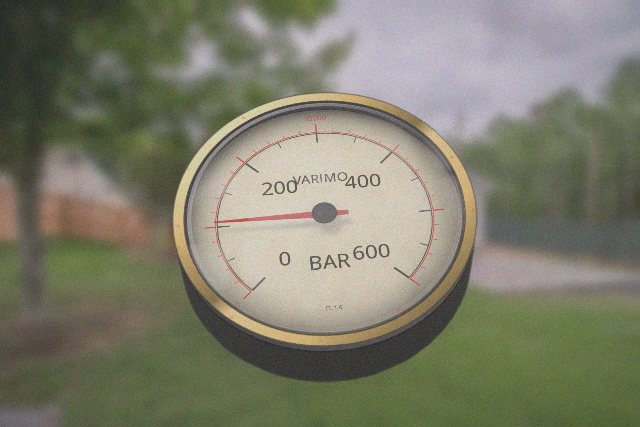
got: 100 bar
